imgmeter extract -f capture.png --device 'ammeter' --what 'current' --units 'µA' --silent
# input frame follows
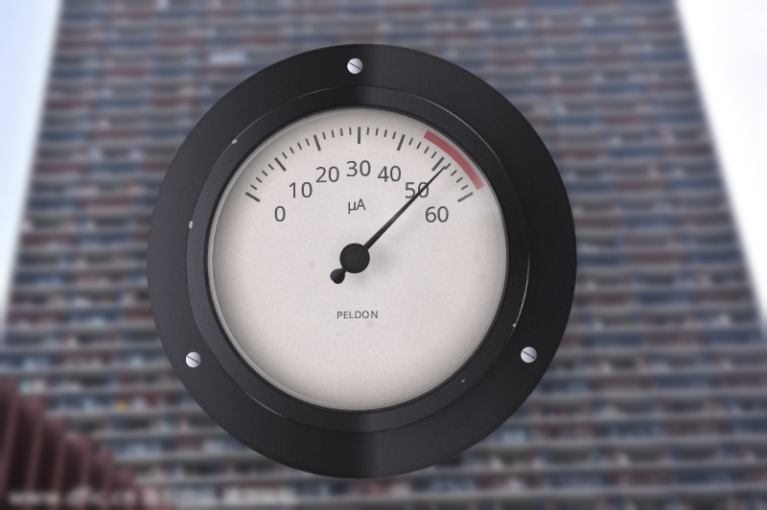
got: 52 µA
